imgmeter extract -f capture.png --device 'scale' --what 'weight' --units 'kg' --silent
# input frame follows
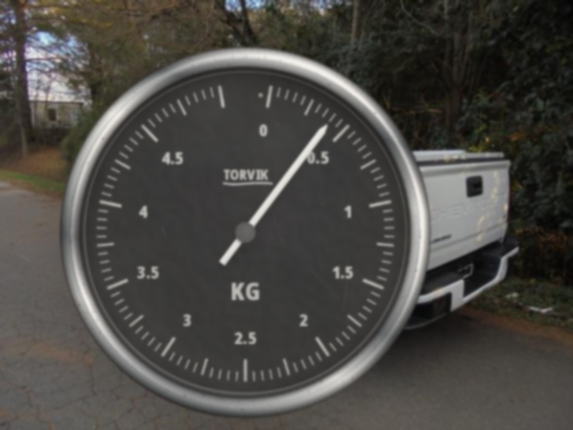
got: 0.4 kg
